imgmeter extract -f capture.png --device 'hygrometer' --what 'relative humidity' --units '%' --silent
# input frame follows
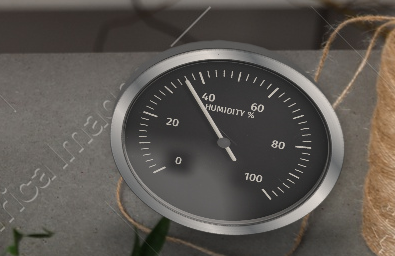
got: 36 %
